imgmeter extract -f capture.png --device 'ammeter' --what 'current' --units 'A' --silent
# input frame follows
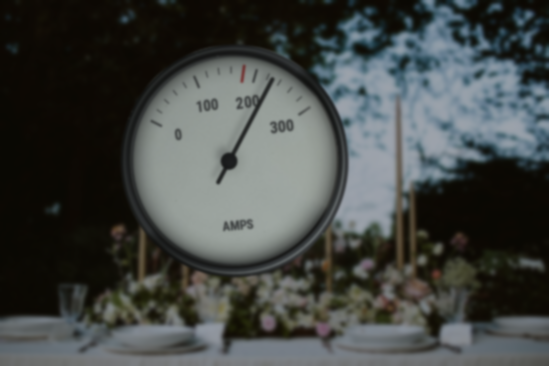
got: 230 A
